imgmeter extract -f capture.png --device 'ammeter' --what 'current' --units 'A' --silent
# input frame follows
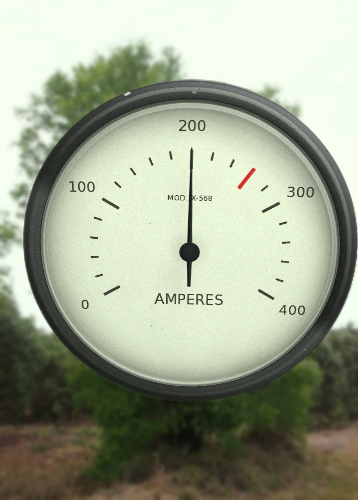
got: 200 A
